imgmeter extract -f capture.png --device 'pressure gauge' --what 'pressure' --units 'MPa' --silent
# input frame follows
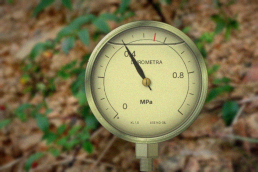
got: 0.4 MPa
